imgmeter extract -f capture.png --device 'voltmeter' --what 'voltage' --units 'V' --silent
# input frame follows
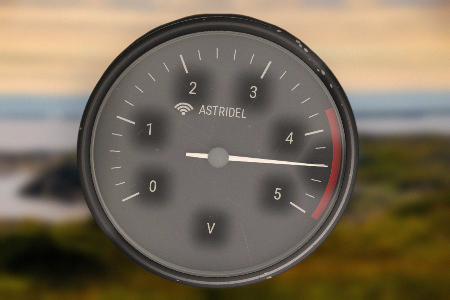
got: 4.4 V
